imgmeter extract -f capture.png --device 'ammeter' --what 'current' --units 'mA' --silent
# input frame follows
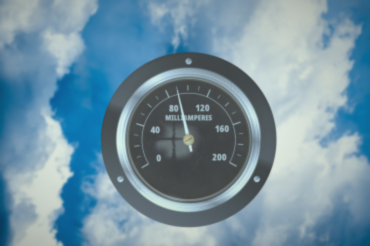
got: 90 mA
